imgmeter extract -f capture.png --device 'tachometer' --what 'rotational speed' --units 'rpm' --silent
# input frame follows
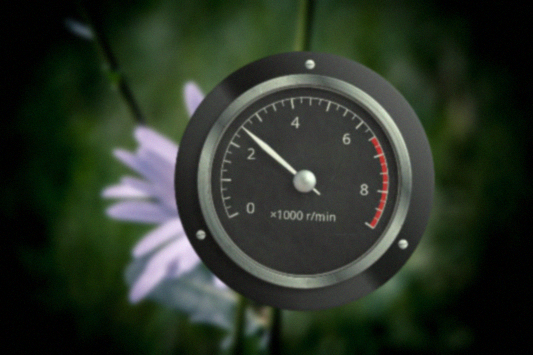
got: 2500 rpm
